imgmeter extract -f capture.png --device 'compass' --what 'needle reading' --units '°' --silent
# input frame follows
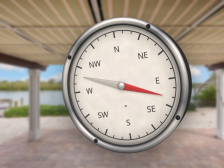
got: 110 °
